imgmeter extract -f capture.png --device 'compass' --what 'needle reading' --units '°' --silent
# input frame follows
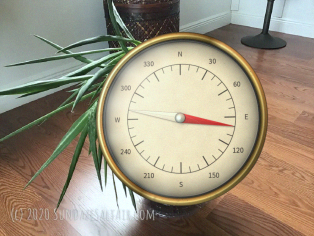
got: 100 °
